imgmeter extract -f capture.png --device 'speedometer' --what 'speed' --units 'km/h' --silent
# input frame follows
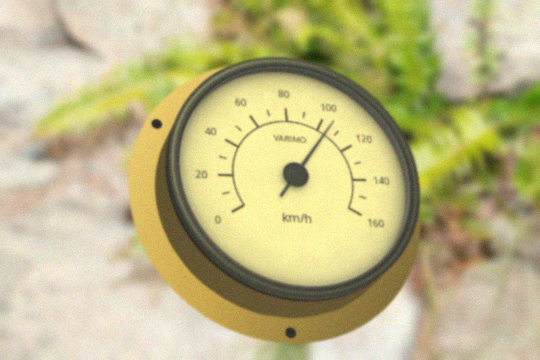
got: 105 km/h
